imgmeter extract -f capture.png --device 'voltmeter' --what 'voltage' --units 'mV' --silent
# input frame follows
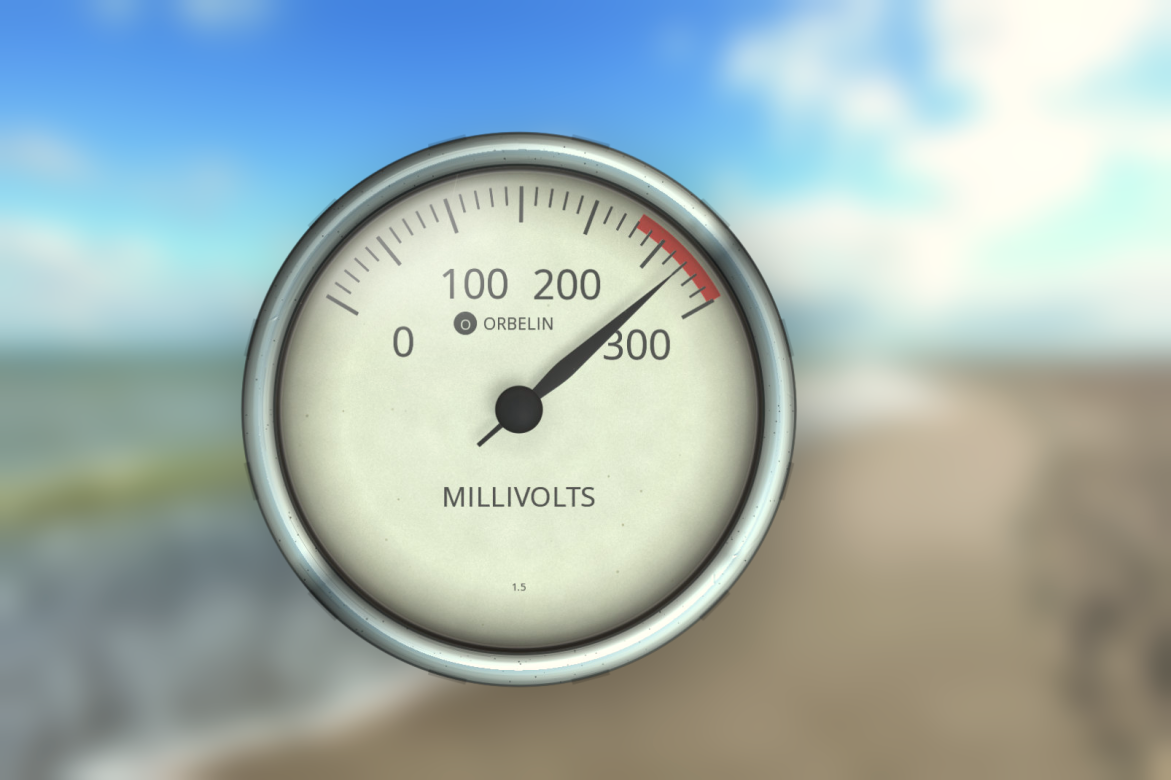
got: 270 mV
